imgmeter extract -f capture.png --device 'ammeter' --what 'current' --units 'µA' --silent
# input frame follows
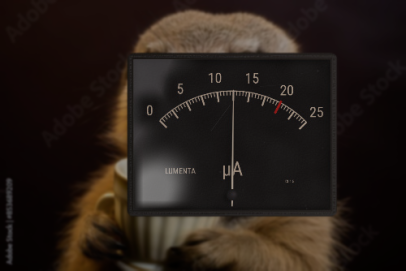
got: 12.5 µA
